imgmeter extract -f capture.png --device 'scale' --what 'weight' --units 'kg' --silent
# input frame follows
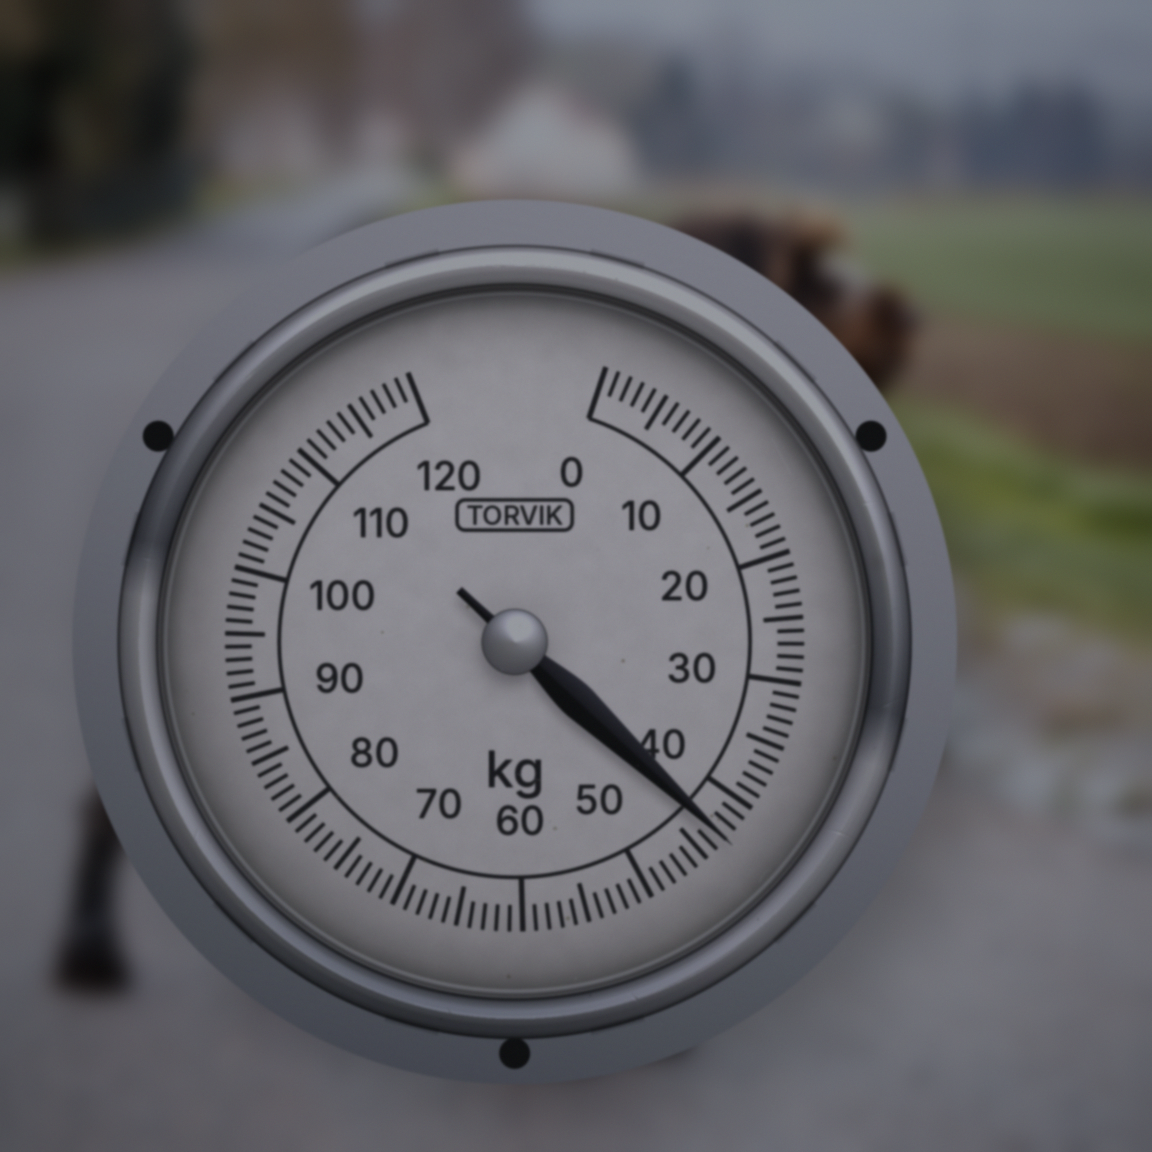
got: 43 kg
